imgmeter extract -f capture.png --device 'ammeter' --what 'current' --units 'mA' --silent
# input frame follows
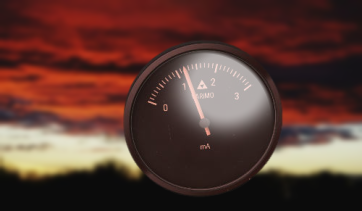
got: 1.2 mA
